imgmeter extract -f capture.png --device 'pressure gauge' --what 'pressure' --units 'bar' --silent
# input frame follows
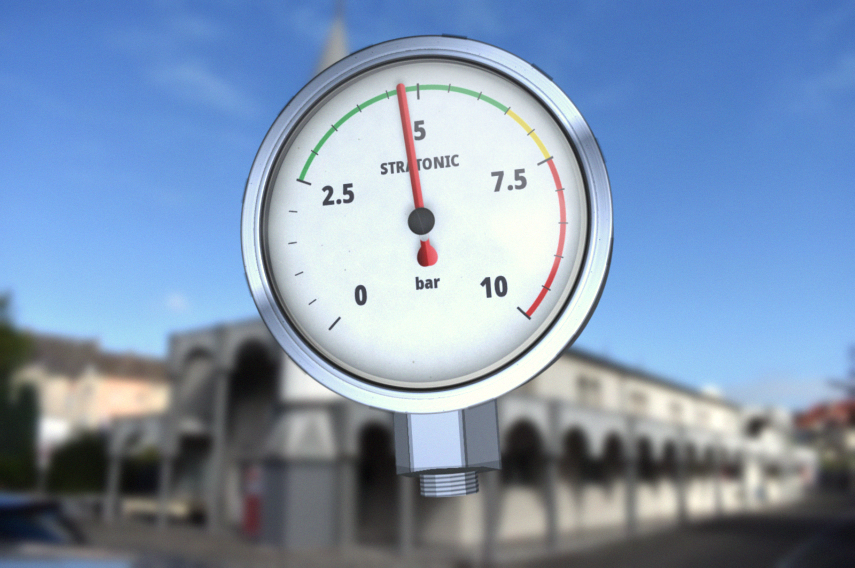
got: 4.75 bar
